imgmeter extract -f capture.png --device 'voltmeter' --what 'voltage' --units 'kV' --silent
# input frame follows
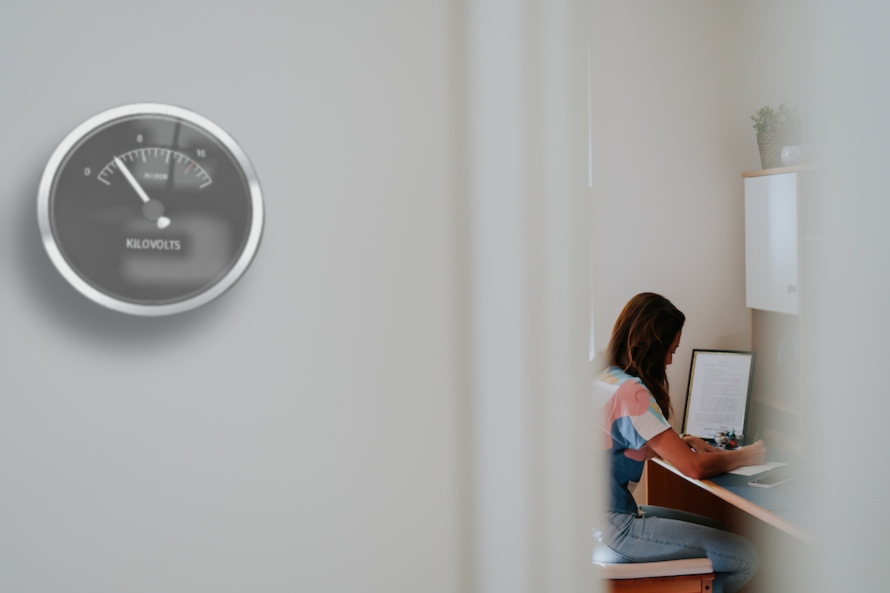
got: 4 kV
